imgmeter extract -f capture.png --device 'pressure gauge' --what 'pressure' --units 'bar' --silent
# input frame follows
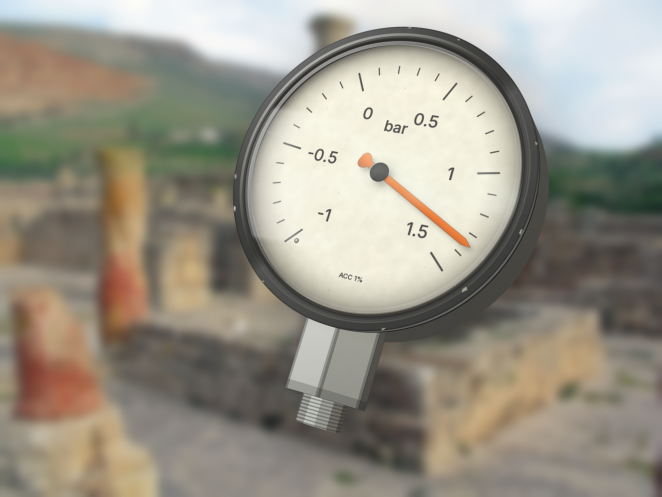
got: 1.35 bar
